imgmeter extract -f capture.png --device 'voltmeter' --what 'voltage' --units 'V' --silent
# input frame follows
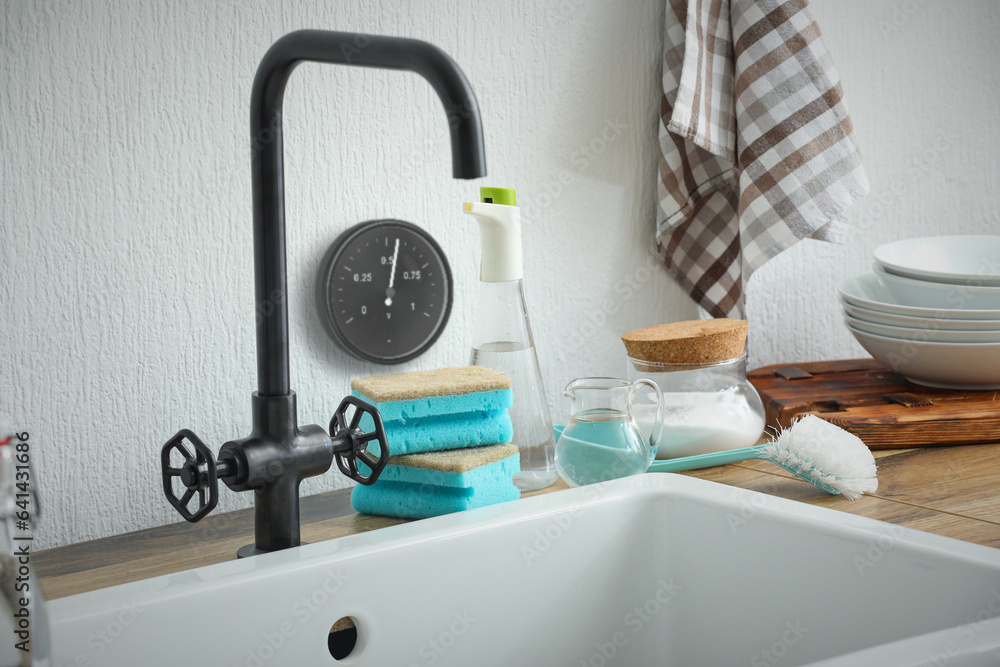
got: 0.55 V
